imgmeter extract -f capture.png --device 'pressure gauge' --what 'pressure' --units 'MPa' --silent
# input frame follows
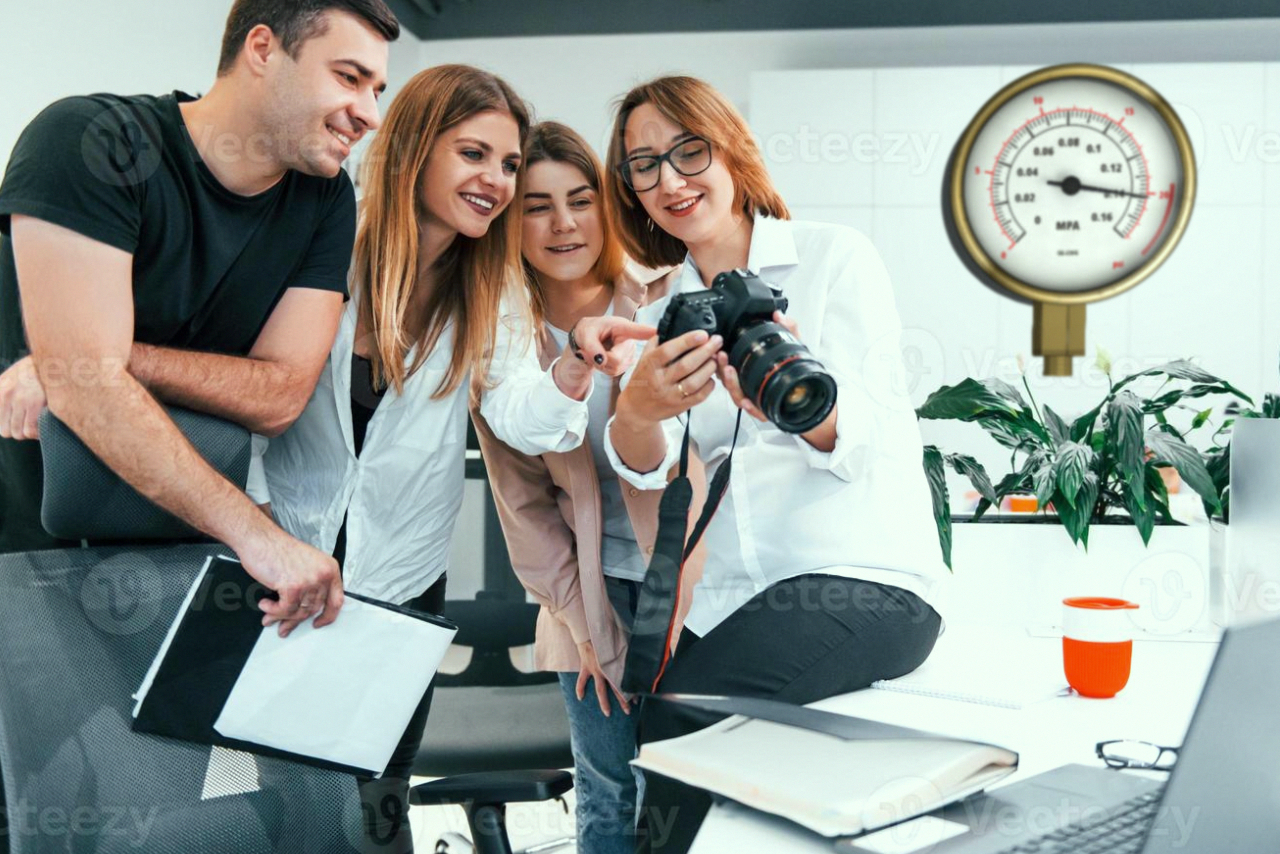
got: 0.14 MPa
